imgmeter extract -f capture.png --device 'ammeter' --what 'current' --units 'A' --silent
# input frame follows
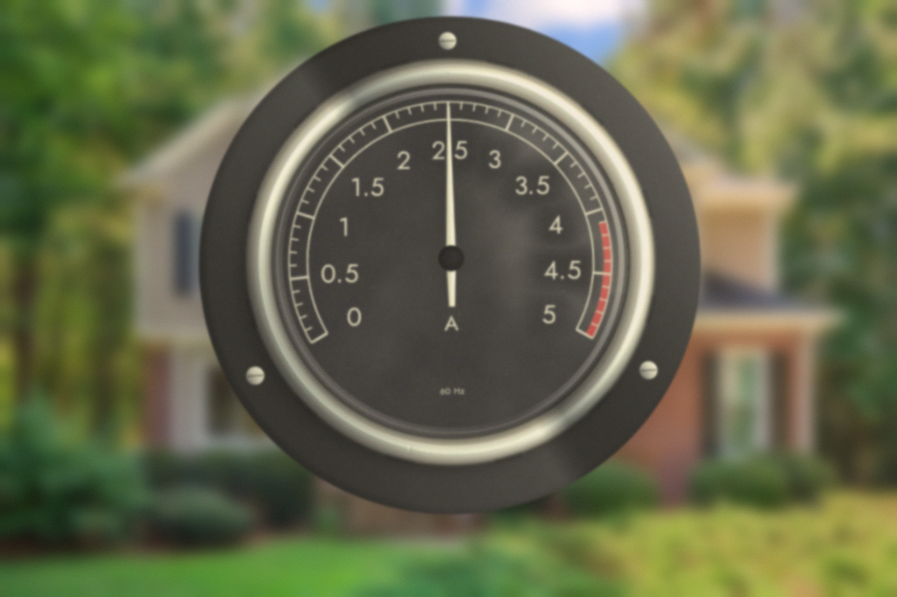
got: 2.5 A
